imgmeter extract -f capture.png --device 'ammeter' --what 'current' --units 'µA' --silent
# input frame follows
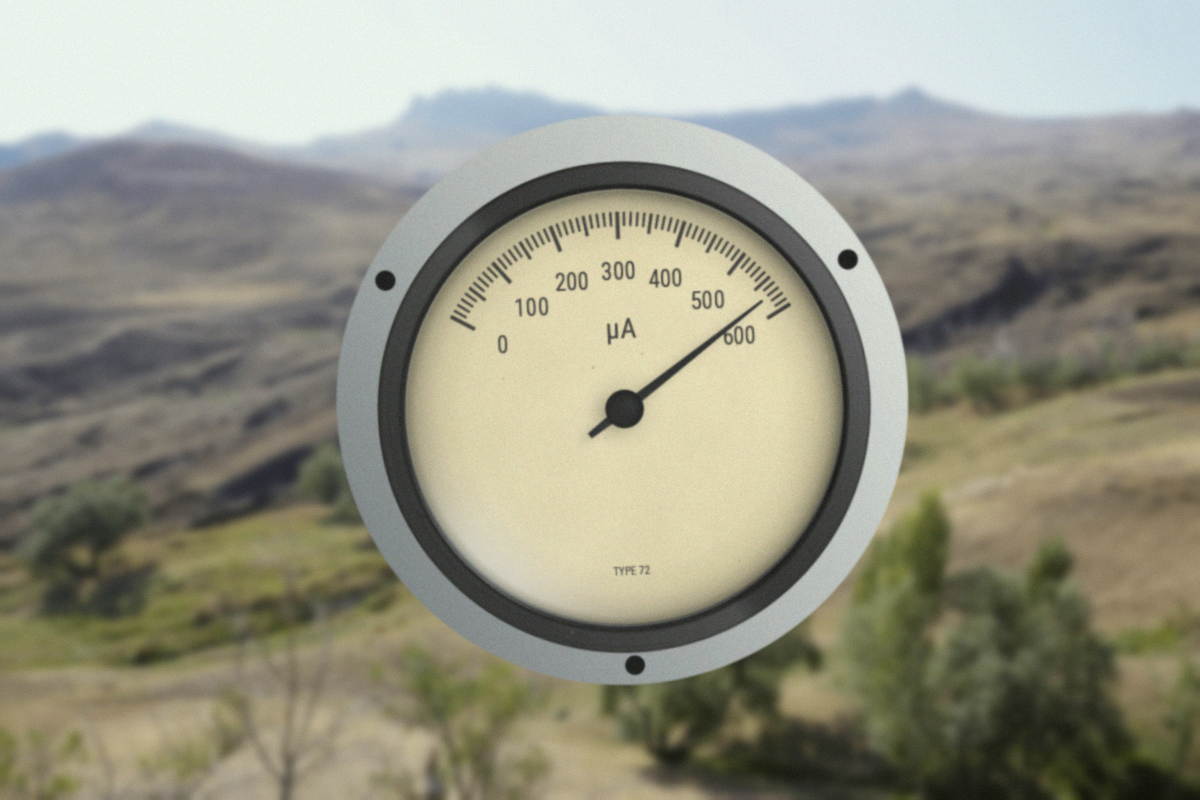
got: 570 µA
